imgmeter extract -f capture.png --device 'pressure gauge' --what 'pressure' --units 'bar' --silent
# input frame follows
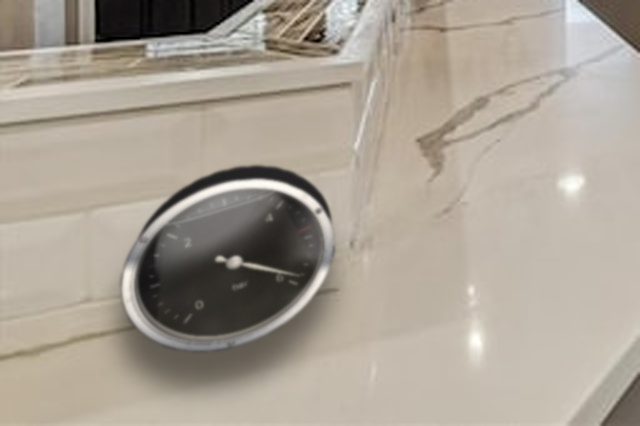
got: 5.8 bar
